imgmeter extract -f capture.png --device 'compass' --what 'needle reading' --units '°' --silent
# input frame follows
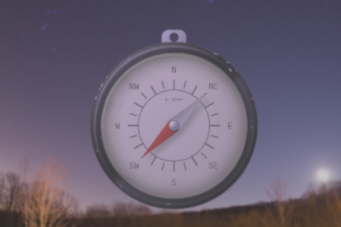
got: 225 °
